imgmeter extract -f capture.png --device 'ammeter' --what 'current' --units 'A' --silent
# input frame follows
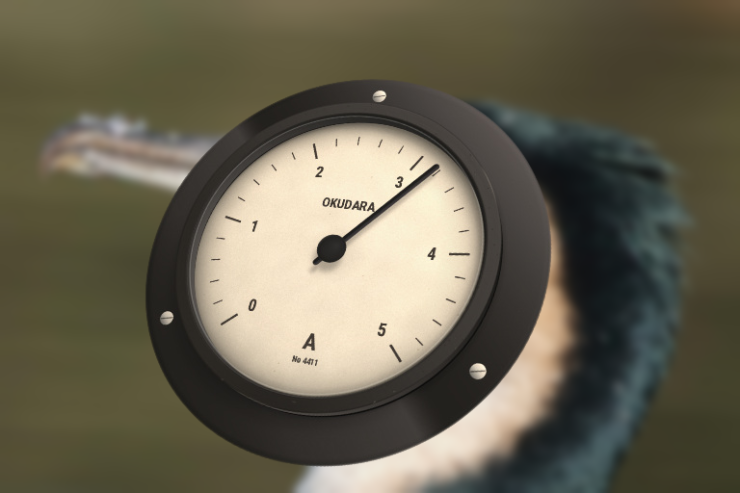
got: 3.2 A
